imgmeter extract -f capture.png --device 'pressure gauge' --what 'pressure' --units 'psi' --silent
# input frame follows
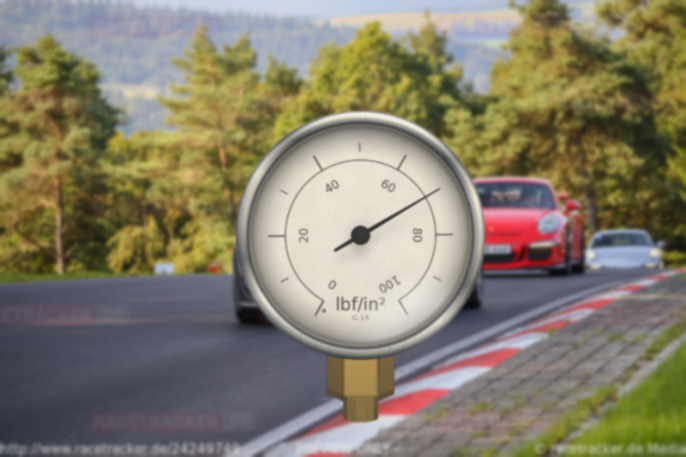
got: 70 psi
